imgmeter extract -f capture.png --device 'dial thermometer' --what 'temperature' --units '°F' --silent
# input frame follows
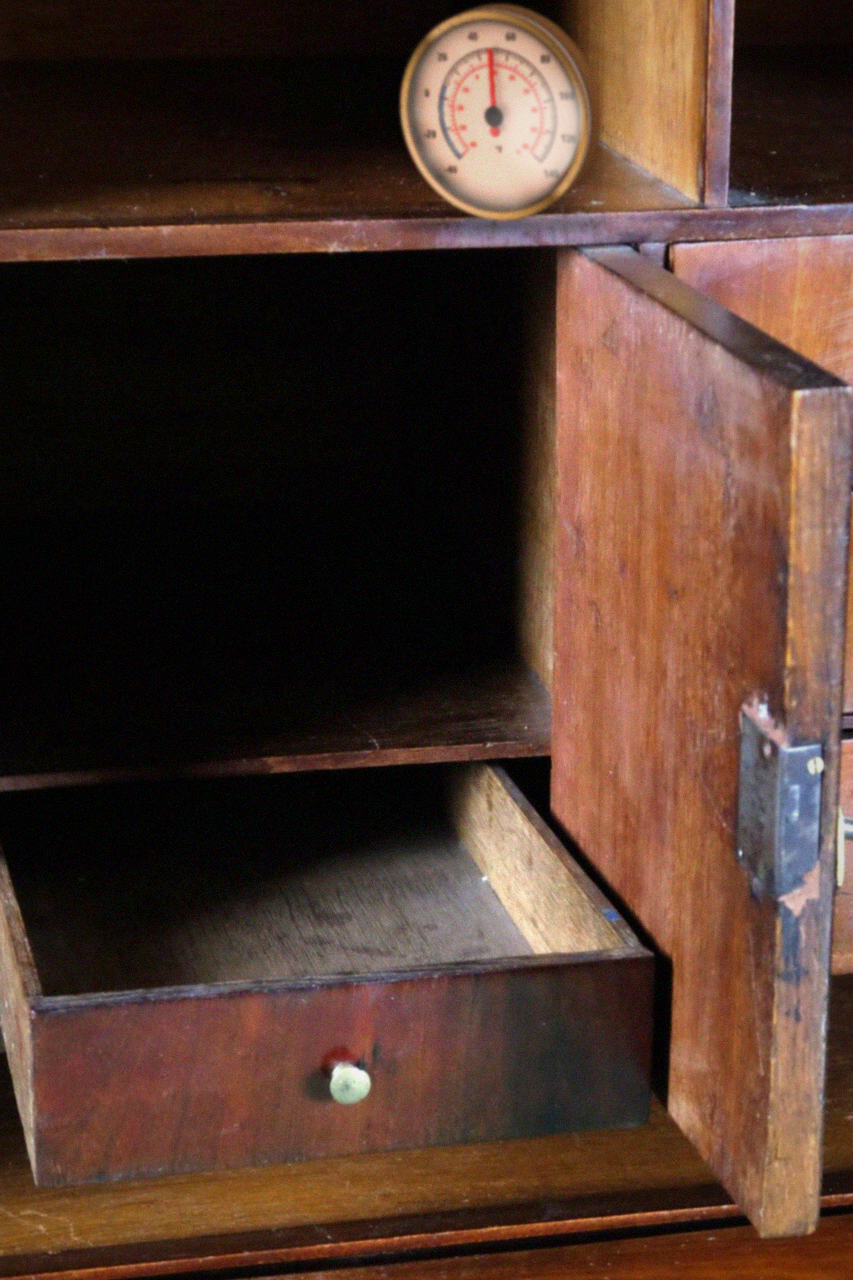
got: 50 °F
